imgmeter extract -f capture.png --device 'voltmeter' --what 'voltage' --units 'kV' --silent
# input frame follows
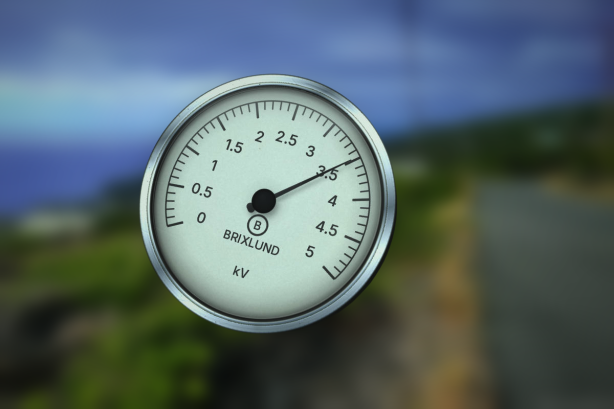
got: 3.5 kV
